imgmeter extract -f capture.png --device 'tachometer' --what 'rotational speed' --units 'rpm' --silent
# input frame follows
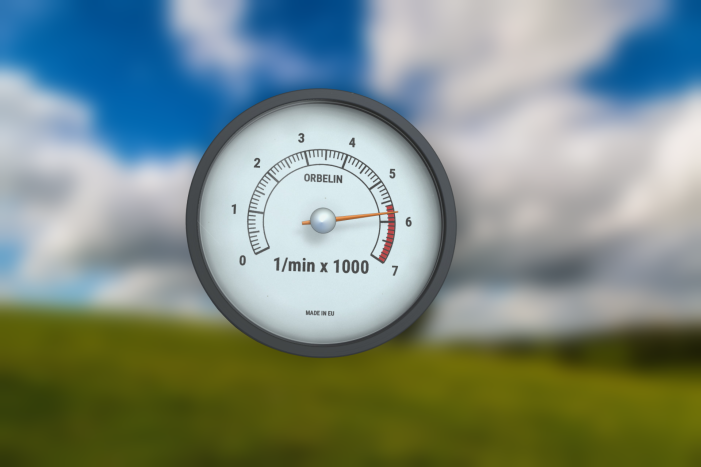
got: 5800 rpm
